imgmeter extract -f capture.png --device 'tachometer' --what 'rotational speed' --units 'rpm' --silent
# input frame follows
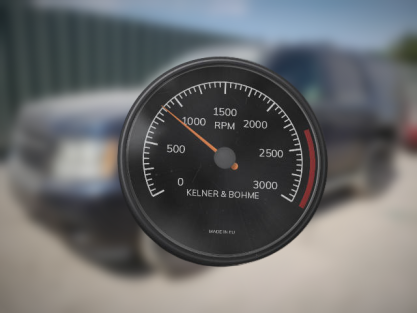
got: 850 rpm
